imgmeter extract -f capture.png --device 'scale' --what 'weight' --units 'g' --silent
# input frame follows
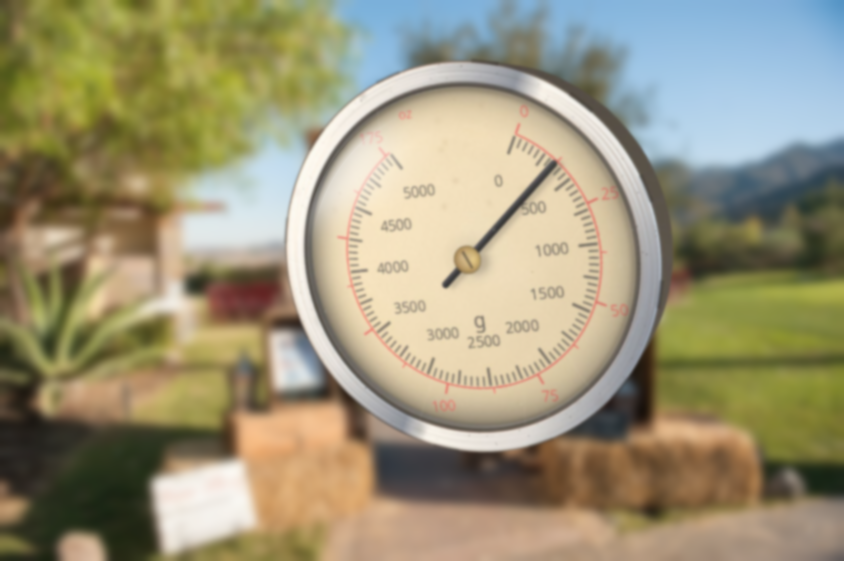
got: 350 g
